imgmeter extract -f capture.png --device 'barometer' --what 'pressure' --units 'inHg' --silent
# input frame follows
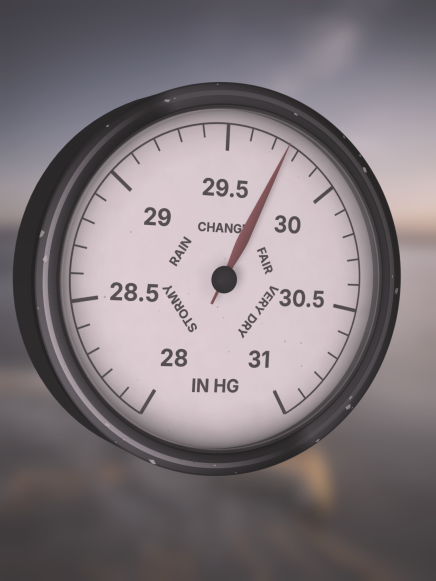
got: 29.75 inHg
